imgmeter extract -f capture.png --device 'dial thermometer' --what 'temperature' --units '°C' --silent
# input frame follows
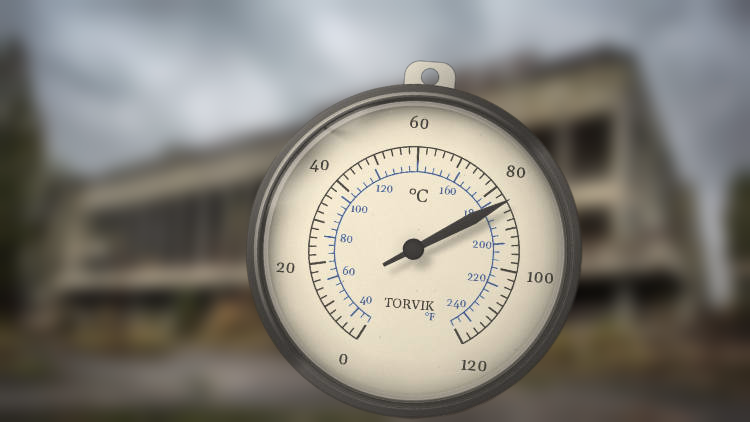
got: 84 °C
